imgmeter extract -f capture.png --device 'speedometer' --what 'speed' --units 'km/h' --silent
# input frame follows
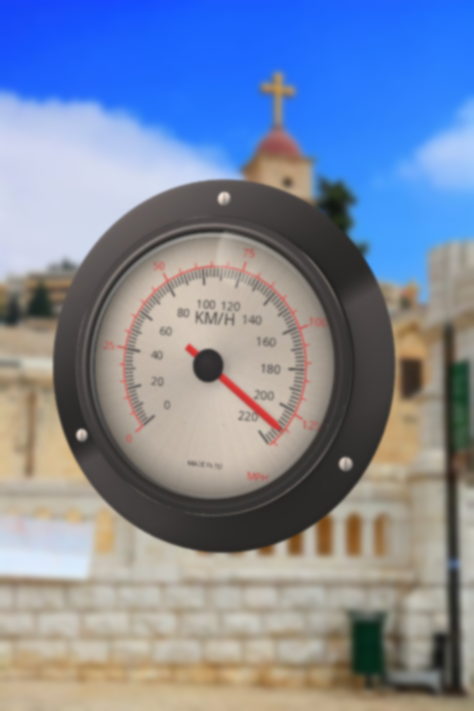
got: 210 km/h
